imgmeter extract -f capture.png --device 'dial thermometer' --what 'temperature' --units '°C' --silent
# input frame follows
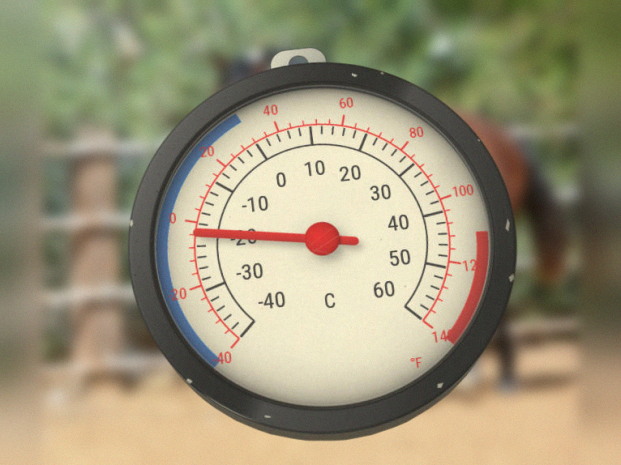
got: -20 °C
